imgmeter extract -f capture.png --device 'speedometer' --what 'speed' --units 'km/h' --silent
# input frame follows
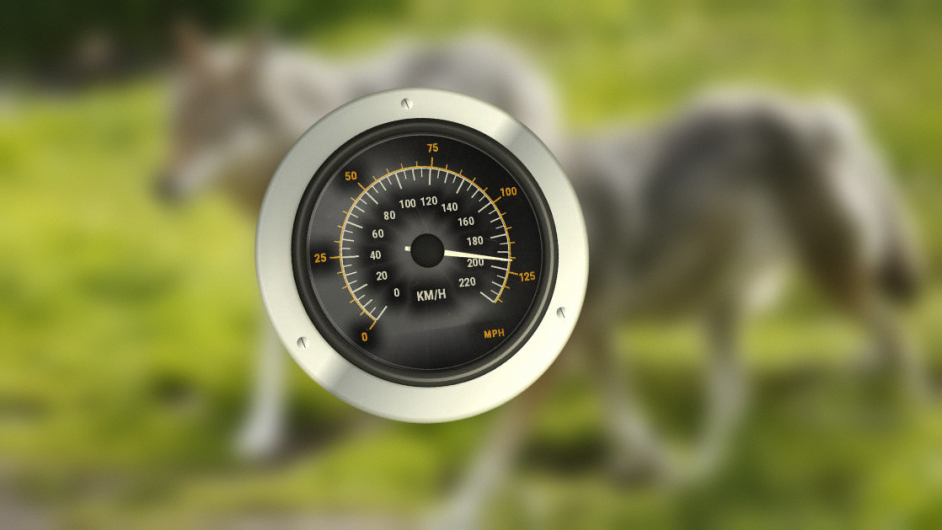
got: 195 km/h
